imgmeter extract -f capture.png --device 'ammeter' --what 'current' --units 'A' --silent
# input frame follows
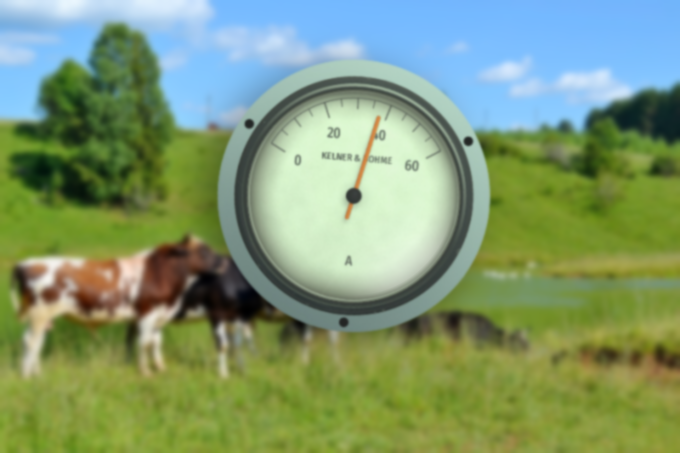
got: 37.5 A
